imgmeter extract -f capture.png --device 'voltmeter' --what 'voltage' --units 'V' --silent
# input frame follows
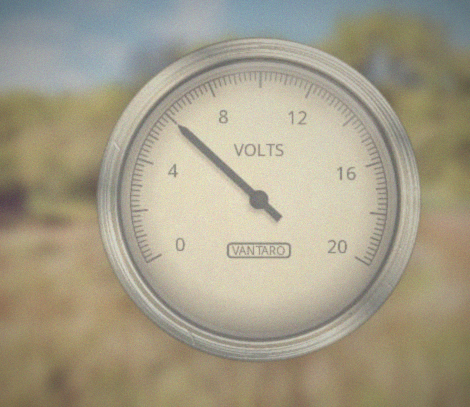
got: 6 V
